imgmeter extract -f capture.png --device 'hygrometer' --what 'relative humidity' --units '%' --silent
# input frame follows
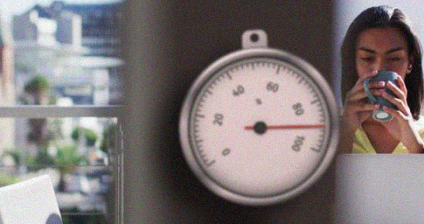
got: 90 %
